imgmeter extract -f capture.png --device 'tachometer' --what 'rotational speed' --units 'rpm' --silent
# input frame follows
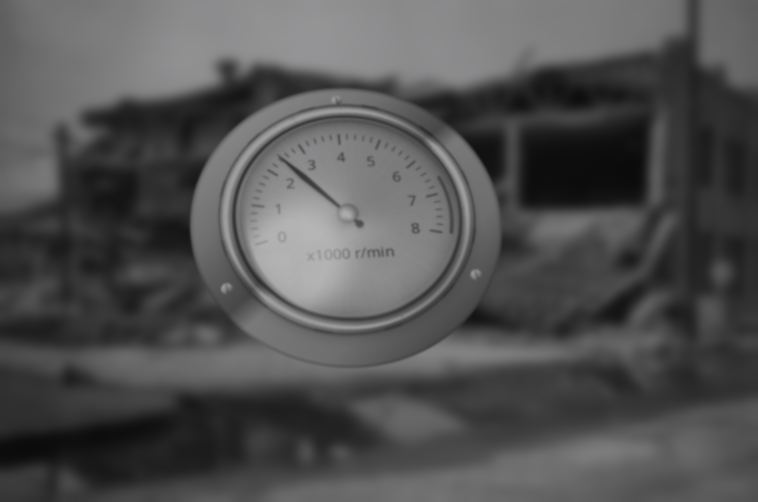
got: 2400 rpm
